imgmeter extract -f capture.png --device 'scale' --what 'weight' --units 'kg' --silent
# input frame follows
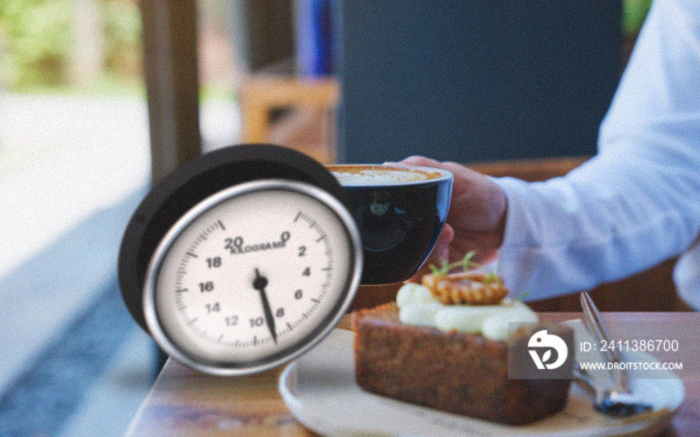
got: 9 kg
